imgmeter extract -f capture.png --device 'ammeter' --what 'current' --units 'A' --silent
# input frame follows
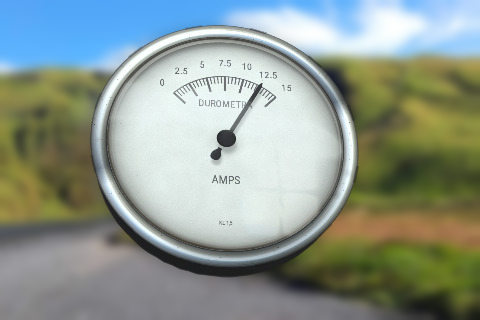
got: 12.5 A
